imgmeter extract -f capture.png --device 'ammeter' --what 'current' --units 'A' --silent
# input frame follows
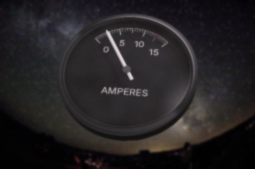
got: 2.5 A
